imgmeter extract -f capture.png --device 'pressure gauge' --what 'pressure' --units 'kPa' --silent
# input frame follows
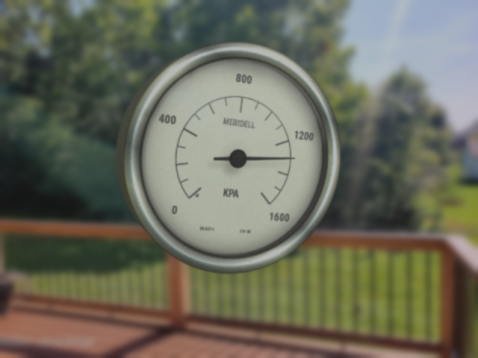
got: 1300 kPa
